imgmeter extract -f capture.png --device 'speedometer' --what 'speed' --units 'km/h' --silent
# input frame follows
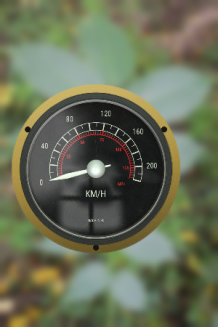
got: 0 km/h
